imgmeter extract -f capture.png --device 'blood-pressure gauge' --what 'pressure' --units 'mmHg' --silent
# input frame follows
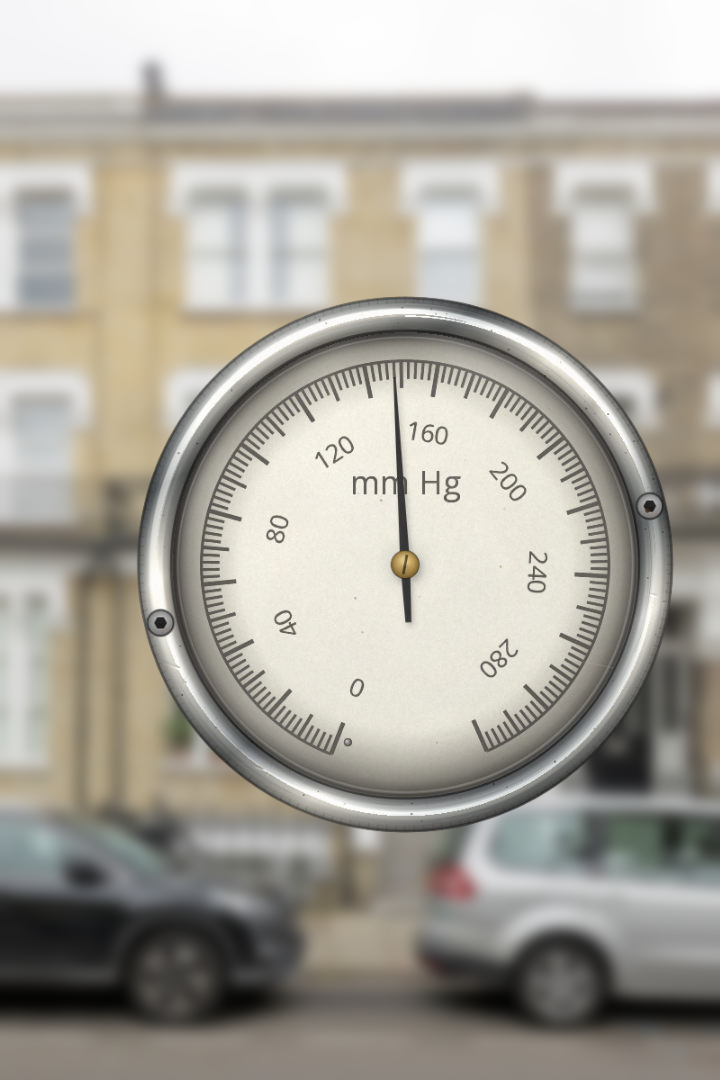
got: 148 mmHg
